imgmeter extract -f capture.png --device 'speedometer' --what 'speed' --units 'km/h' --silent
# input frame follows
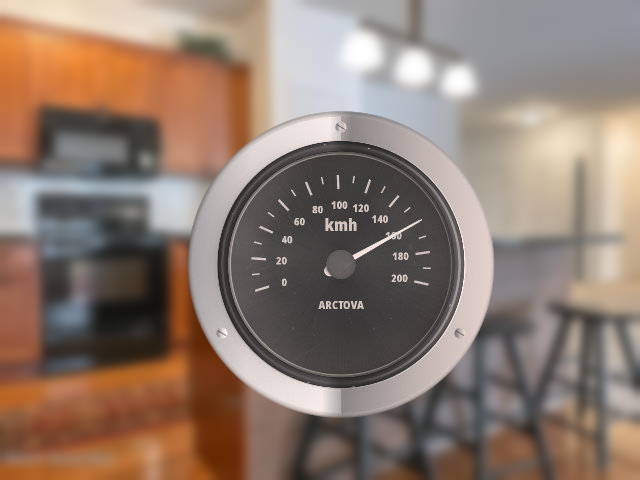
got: 160 km/h
